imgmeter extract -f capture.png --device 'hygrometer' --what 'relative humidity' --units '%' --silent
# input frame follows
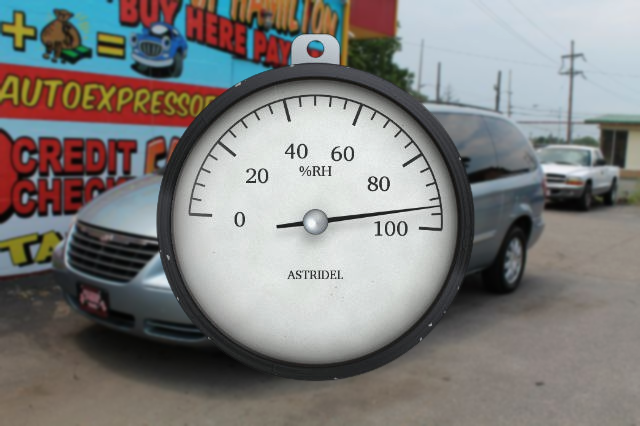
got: 94 %
